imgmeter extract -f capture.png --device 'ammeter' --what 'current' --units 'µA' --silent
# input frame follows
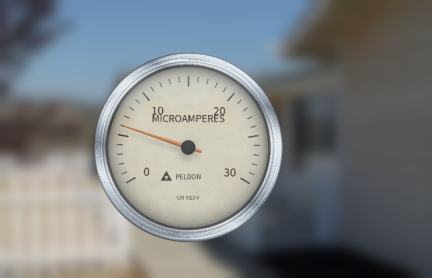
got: 6 µA
